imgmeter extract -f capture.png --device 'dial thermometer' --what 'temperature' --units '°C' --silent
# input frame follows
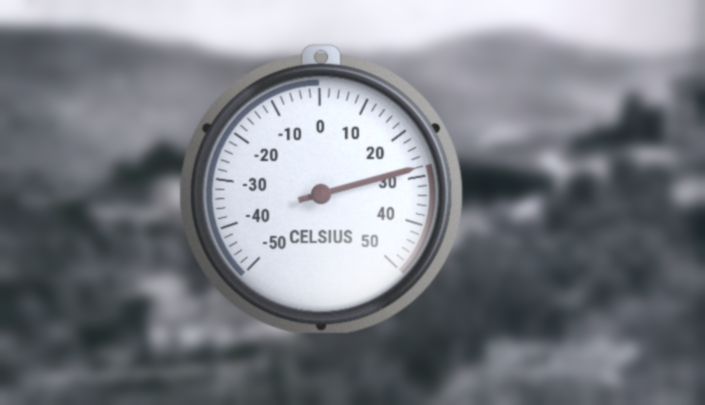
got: 28 °C
